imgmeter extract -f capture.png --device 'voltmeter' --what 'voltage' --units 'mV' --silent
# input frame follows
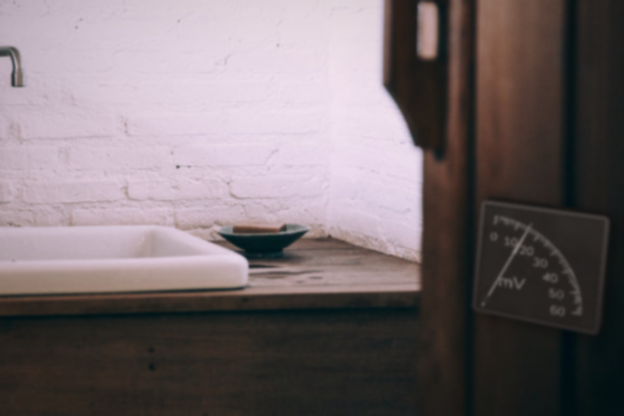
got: 15 mV
